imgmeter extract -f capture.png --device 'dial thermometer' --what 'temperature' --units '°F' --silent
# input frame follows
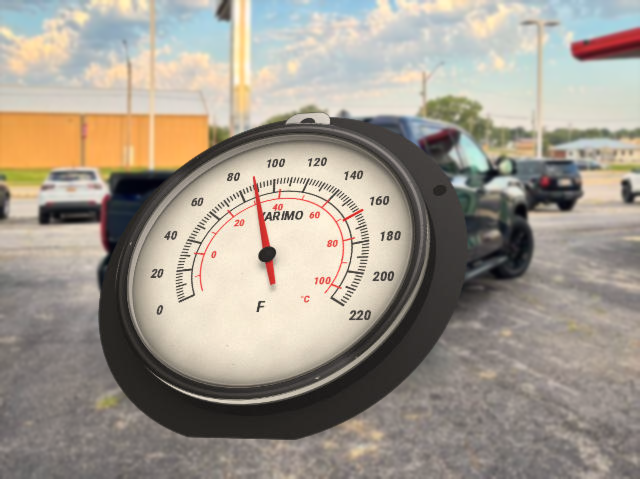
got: 90 °F
